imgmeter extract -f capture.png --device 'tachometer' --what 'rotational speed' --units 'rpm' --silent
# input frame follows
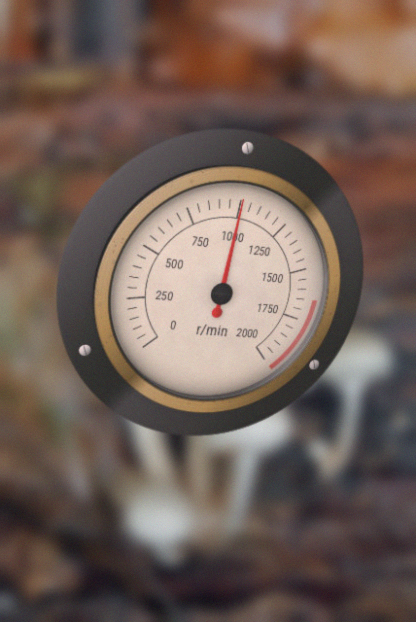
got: 1000 rpm
